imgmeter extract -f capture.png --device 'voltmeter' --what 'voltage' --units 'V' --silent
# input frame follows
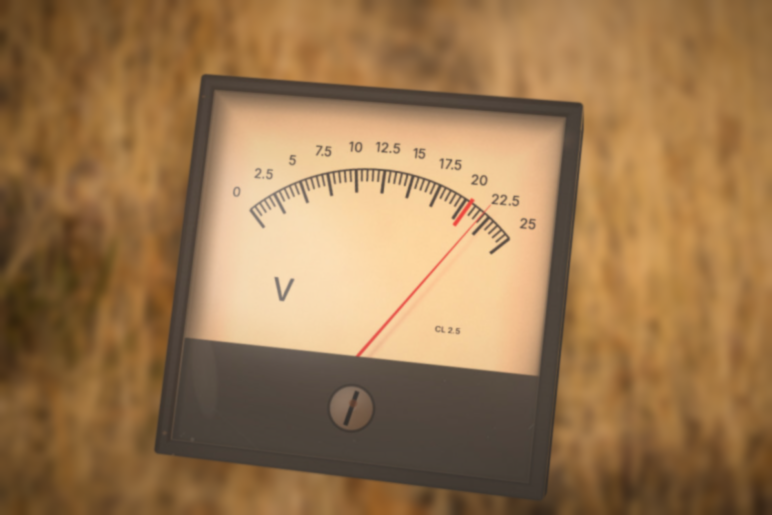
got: 22 V
